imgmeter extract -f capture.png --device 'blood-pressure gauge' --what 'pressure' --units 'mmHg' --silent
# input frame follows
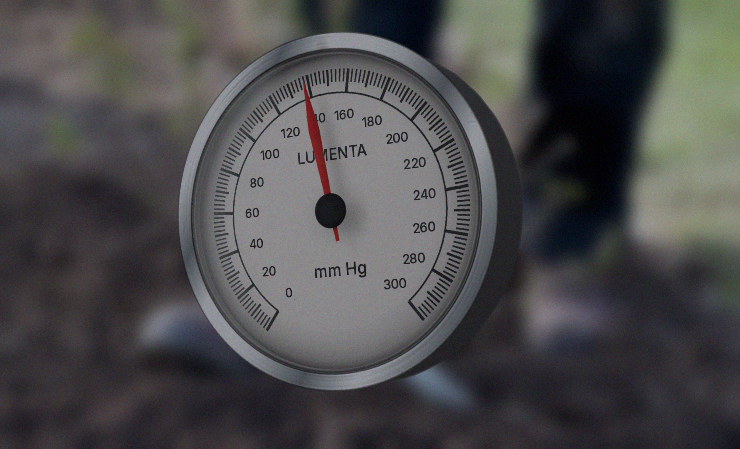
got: 140 mmHg
